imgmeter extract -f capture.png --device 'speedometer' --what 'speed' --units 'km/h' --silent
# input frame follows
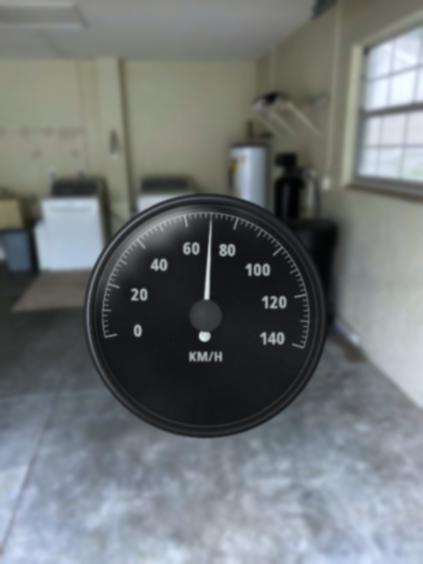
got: 70 km/h
